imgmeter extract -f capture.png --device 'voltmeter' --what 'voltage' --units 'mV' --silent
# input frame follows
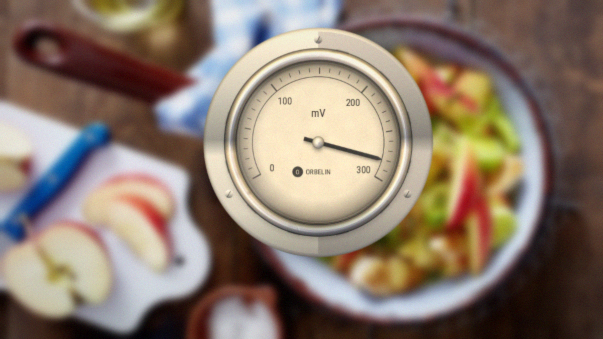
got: 280 mV
